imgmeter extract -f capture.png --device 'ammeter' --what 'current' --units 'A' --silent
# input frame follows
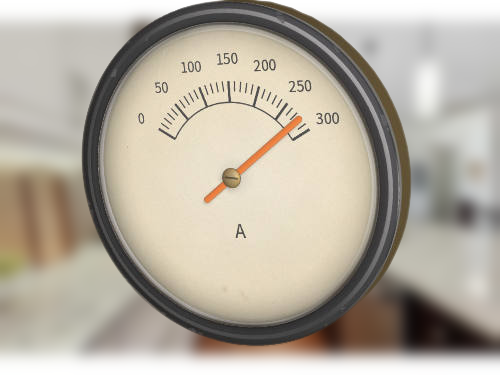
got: 280 A
